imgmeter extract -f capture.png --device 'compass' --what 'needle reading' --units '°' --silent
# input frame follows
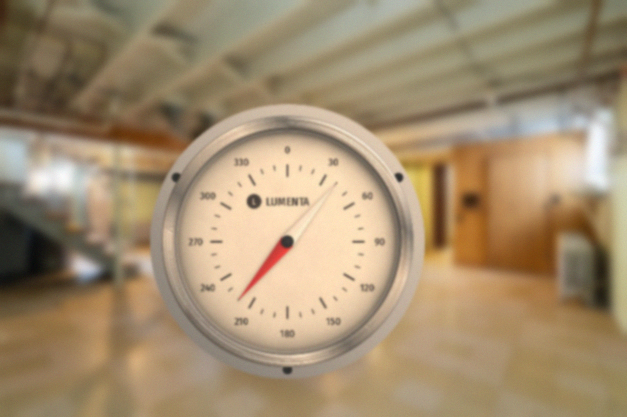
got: 220 °
